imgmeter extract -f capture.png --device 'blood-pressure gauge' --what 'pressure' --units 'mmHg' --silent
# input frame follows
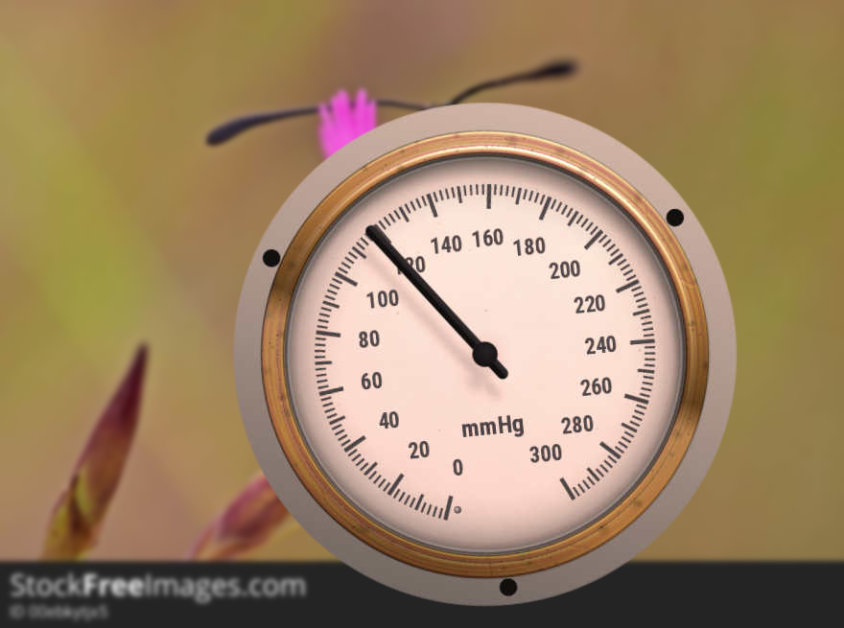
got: 118 mmHg
